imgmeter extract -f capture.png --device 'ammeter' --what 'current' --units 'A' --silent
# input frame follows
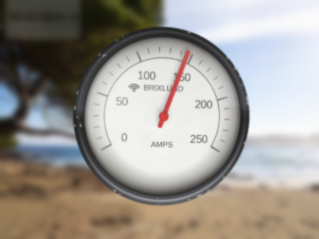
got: 145 A
